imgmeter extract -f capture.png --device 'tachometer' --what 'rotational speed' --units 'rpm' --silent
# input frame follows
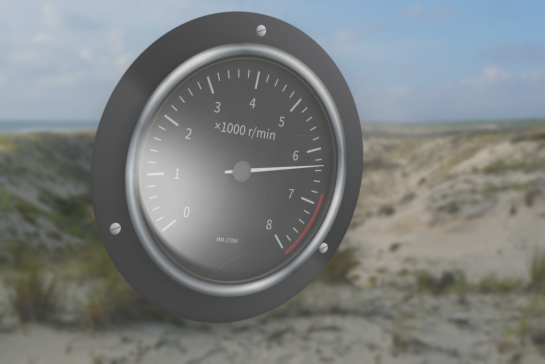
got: 6300 rpm
